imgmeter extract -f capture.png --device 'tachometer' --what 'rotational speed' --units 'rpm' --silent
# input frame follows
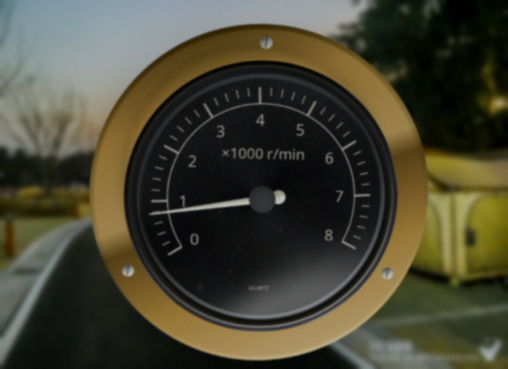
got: 800 rpm
